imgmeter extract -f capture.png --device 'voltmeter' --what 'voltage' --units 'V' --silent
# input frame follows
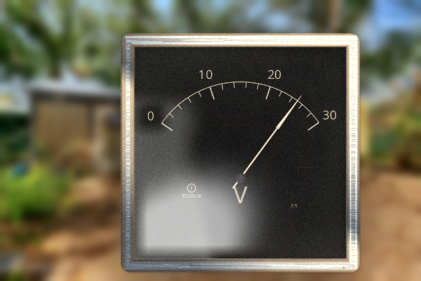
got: 25 V
